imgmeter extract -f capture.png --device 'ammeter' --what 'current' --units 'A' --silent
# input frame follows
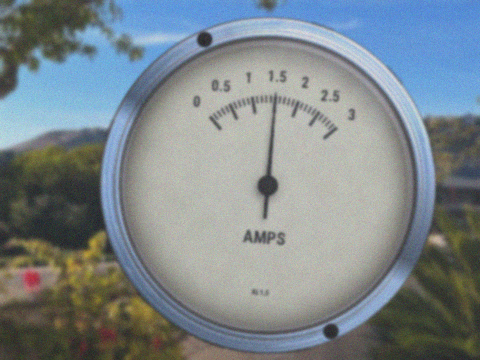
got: 1.5 A
